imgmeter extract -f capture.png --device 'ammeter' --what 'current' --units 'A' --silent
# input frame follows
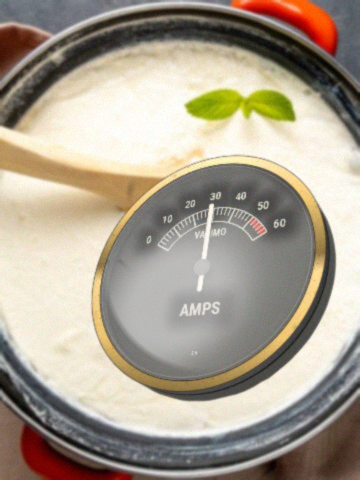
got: 30 A
